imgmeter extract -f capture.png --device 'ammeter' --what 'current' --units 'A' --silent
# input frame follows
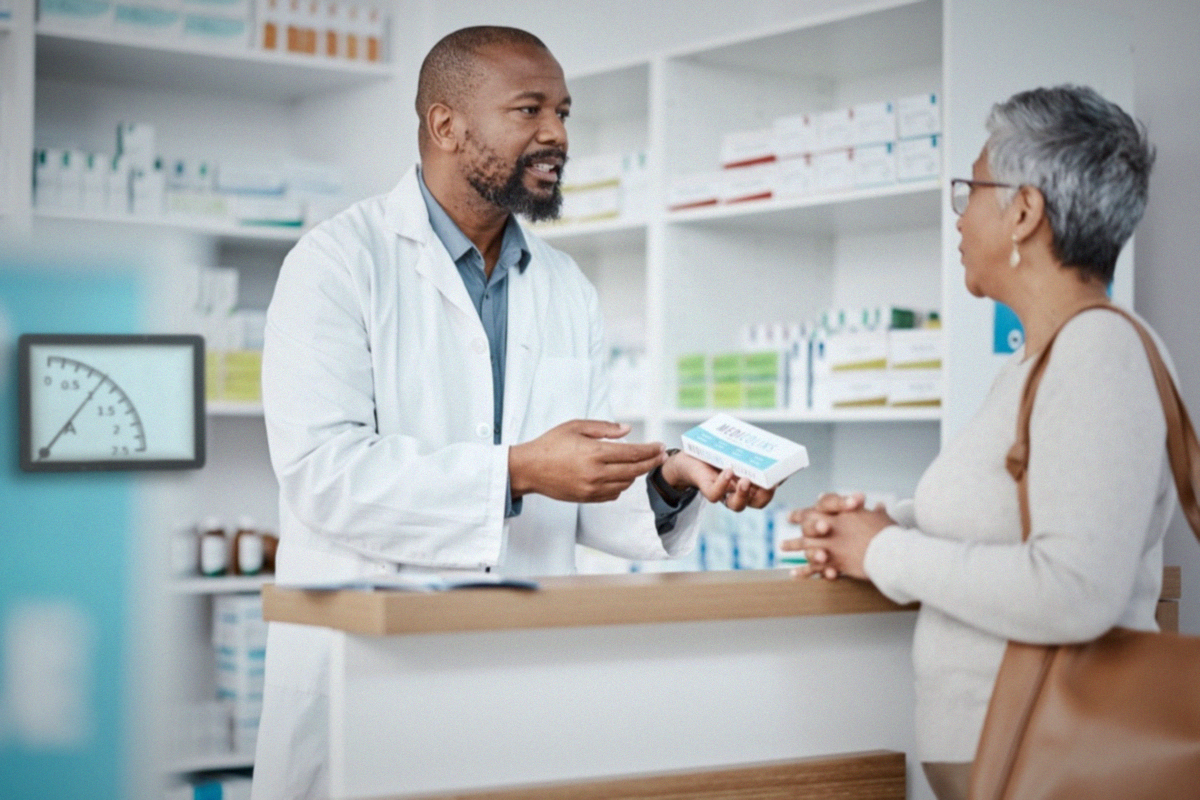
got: 1 A
